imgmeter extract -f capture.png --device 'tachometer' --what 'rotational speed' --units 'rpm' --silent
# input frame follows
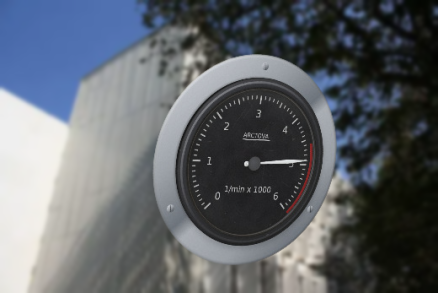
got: 4900 rpm
